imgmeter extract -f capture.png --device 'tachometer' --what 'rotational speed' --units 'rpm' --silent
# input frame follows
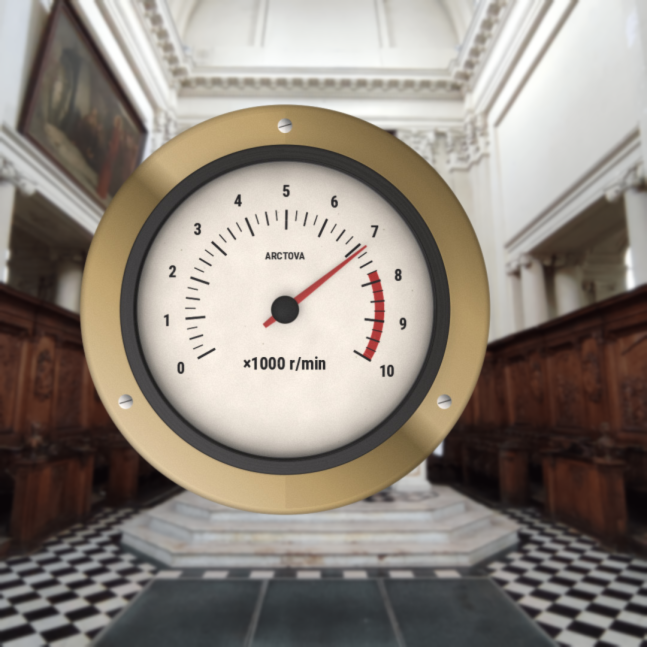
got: 7125 rpm
